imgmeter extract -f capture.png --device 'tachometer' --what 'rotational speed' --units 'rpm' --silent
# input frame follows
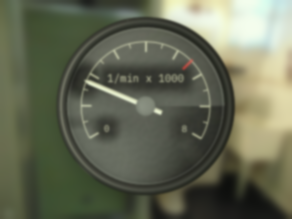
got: 1750 rpm
